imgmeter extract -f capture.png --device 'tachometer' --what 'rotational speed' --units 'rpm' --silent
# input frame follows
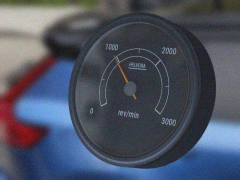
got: 1000 rpm
